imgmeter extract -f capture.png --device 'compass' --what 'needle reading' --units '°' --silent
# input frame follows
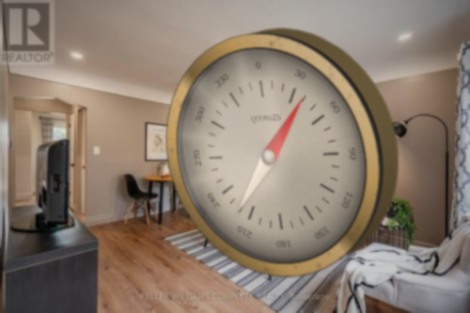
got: 40 °
